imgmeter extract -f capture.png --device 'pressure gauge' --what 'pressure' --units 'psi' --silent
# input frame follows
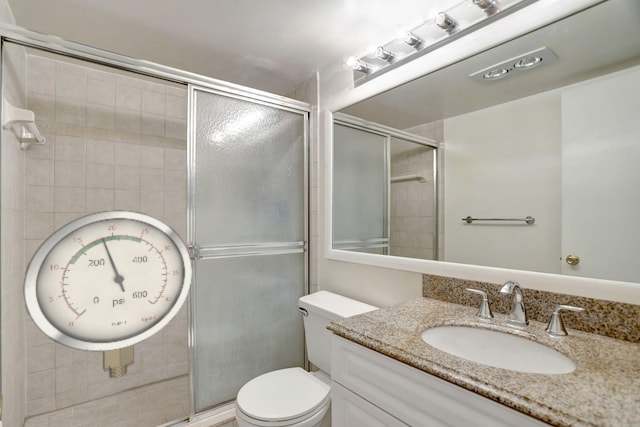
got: 260 psi
